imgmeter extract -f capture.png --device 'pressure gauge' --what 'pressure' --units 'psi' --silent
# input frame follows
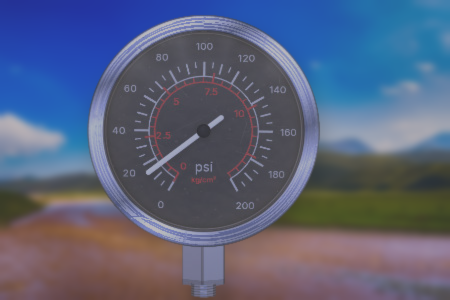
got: 15 psi
